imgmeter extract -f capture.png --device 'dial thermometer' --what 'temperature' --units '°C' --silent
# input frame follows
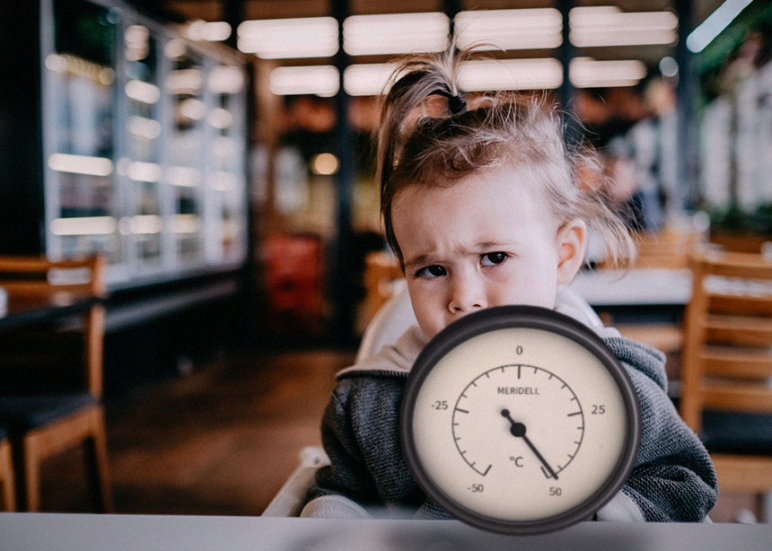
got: 47.5 °C
